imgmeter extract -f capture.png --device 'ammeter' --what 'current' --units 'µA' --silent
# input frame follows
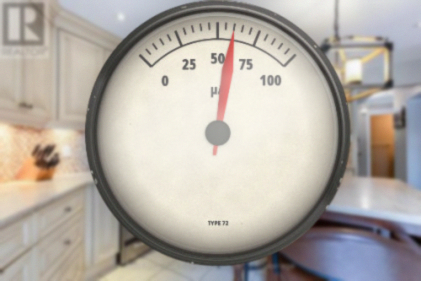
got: 60 µA
